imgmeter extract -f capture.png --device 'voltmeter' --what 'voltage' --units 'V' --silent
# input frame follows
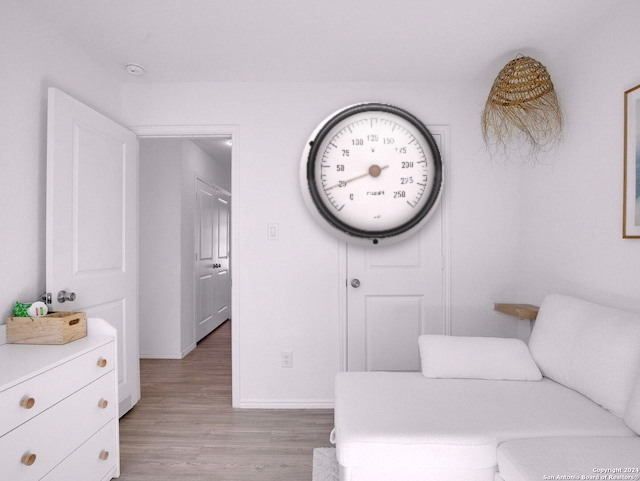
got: 25 V
